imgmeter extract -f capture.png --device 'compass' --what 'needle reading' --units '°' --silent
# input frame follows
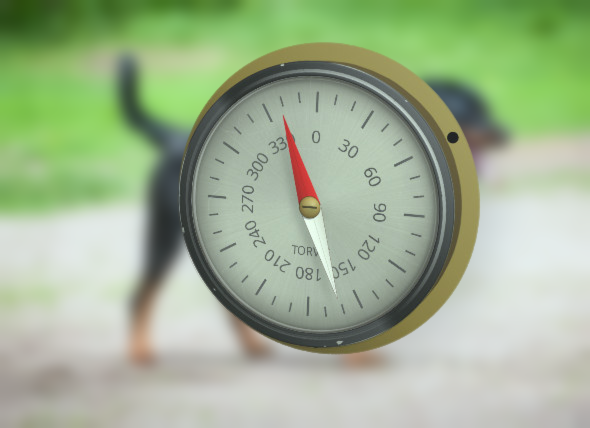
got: 340 °
